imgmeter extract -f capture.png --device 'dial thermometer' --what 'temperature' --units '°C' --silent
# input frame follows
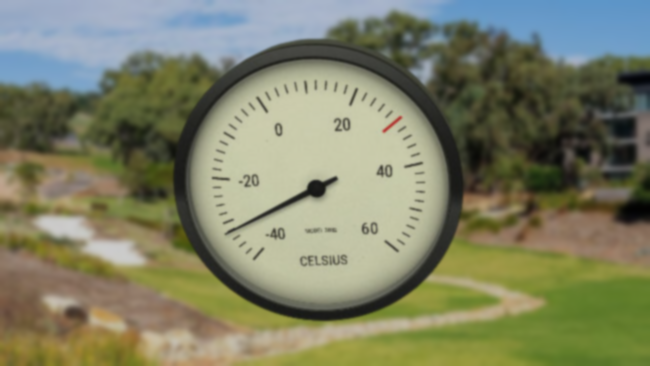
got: -32 °C
